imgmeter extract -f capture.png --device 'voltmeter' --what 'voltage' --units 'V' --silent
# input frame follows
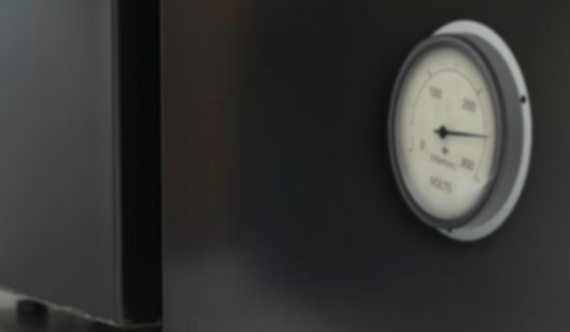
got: 250 V
